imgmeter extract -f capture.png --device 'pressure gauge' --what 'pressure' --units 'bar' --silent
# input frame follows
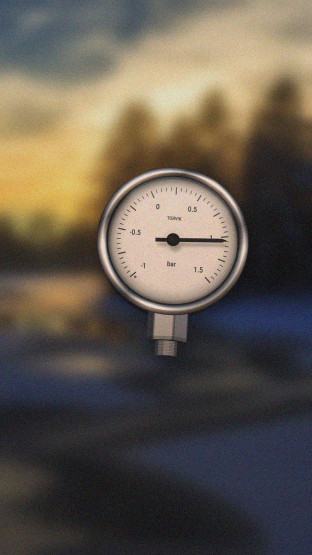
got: 1.05 bar
